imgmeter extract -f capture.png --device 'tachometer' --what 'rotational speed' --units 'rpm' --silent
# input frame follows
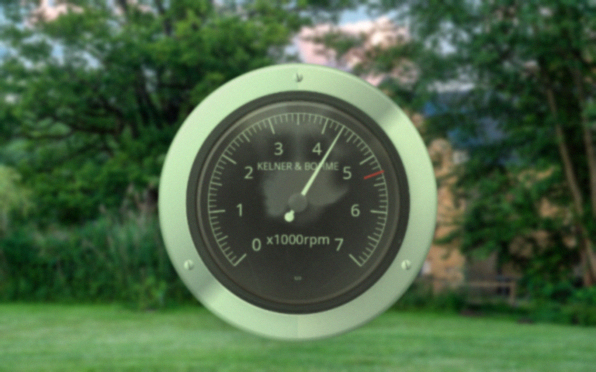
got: 4300 rpm
